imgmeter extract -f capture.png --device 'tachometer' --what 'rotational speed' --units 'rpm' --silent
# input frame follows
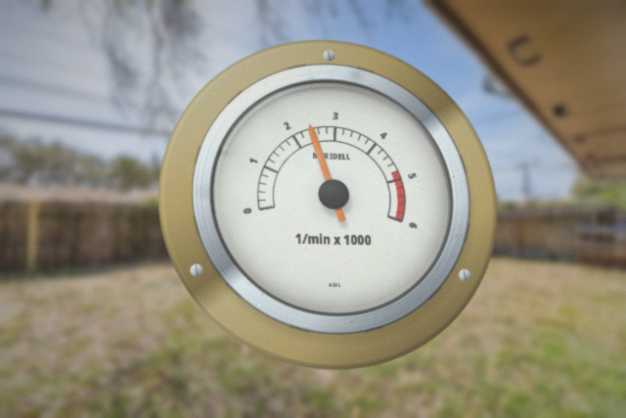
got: 2400 rpm
